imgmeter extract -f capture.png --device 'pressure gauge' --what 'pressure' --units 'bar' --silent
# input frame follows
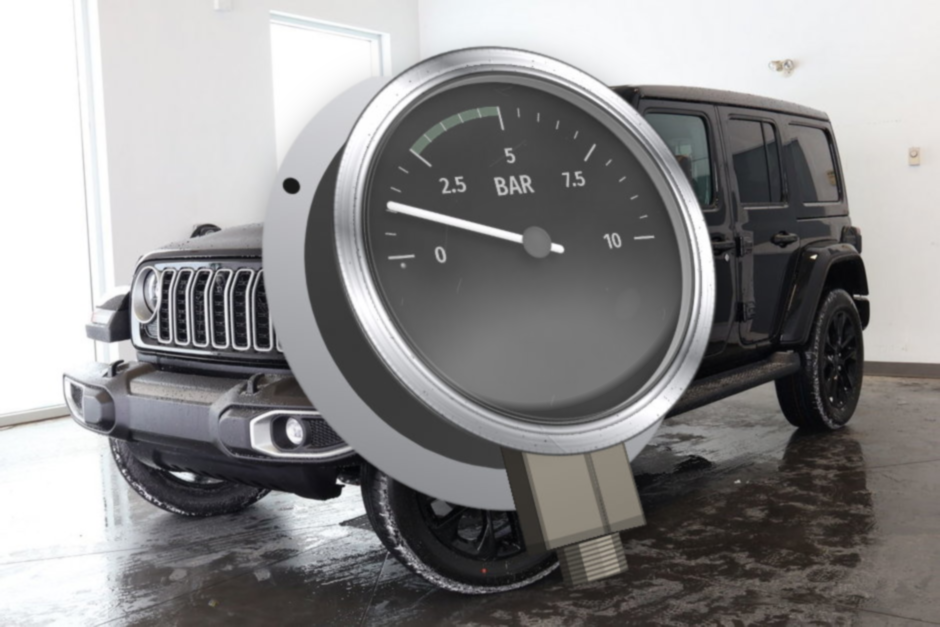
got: 1 bar
